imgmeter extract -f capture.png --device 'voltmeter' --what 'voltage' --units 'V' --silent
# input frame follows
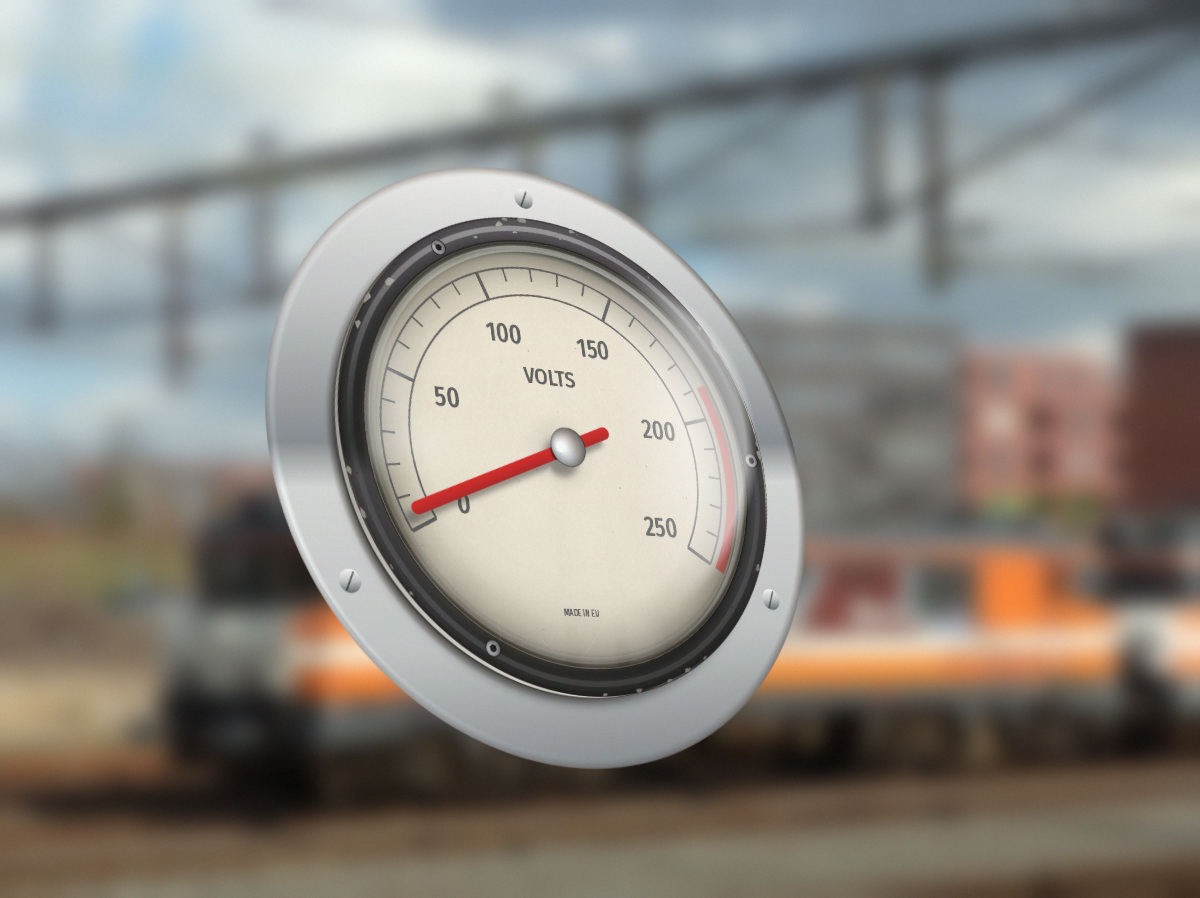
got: 5 V
